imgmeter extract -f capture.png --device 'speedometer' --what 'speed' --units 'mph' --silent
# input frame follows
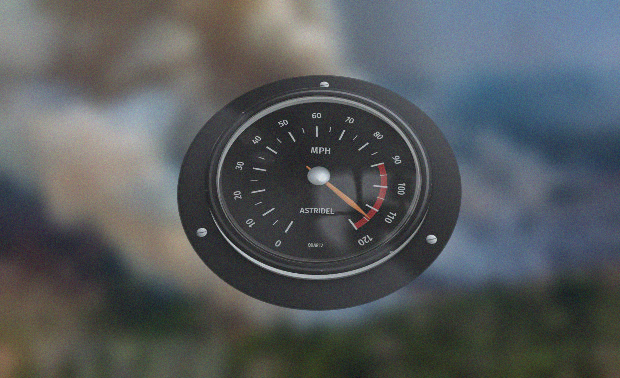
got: 115 mph
